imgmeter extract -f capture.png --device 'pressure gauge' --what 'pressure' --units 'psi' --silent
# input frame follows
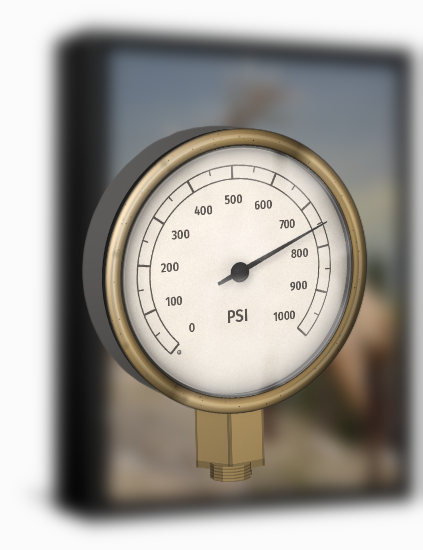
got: 750 psi
